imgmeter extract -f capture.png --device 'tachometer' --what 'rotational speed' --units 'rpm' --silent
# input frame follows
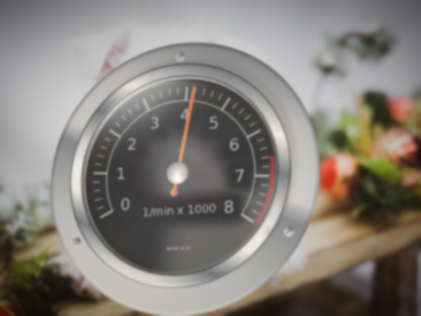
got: 4200 rpm
